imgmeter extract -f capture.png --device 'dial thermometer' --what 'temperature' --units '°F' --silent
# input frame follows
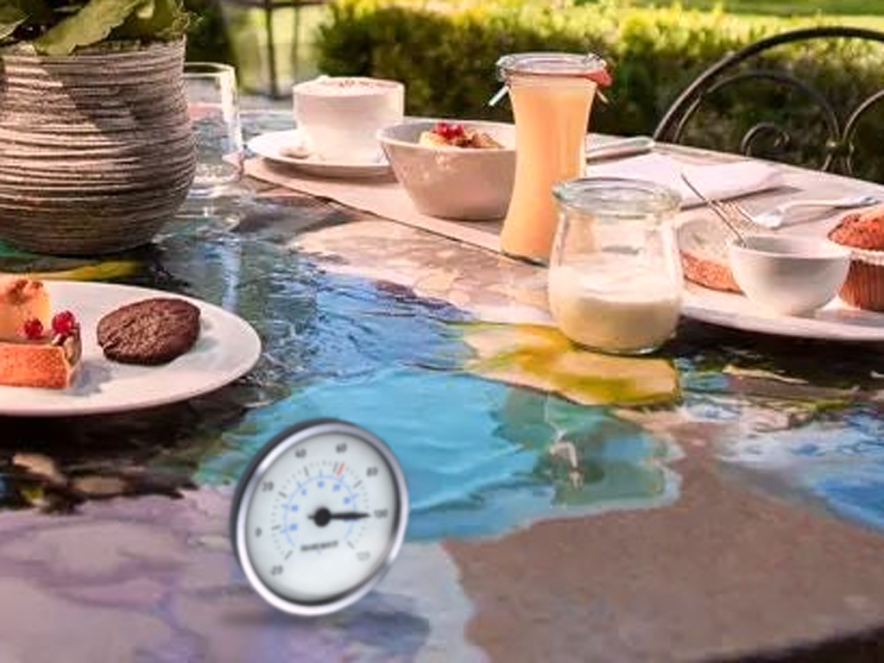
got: 100 °F
